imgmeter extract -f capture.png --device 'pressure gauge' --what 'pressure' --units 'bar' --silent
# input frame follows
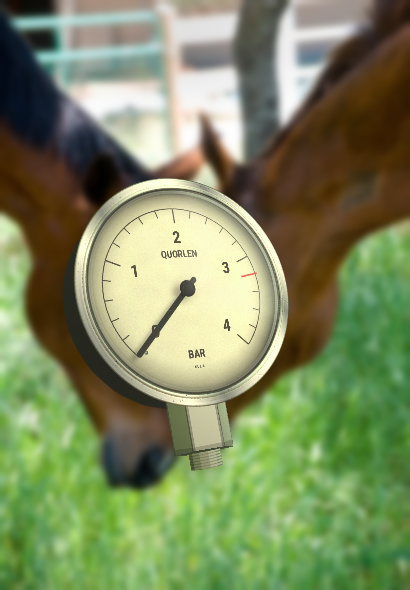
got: 0 bar
